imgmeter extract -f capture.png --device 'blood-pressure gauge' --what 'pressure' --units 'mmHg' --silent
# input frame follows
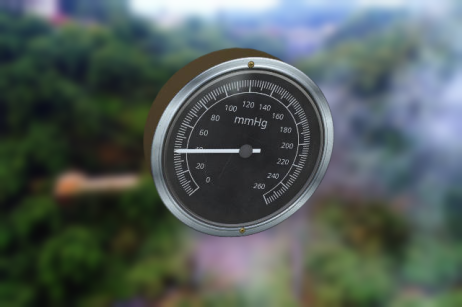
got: 40 mmHg
